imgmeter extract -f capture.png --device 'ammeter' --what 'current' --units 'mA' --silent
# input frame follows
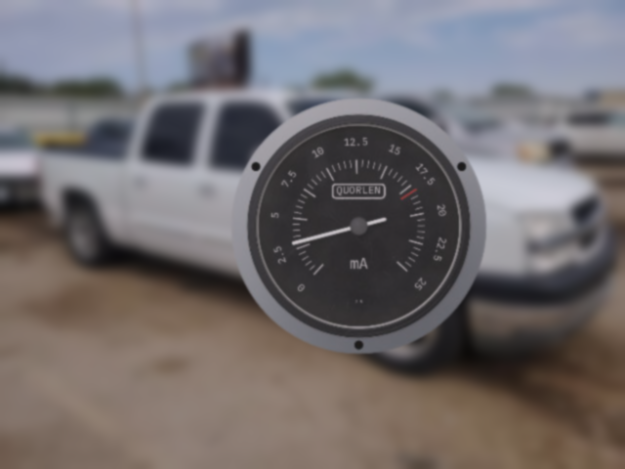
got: 3 mA
